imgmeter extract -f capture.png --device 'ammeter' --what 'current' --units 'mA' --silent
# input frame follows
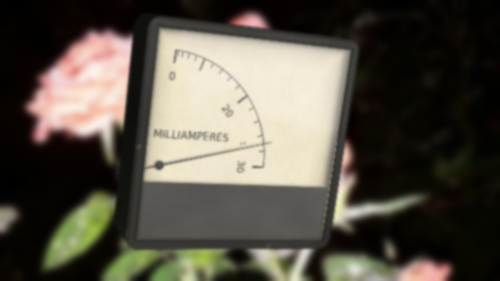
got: 27 mA
